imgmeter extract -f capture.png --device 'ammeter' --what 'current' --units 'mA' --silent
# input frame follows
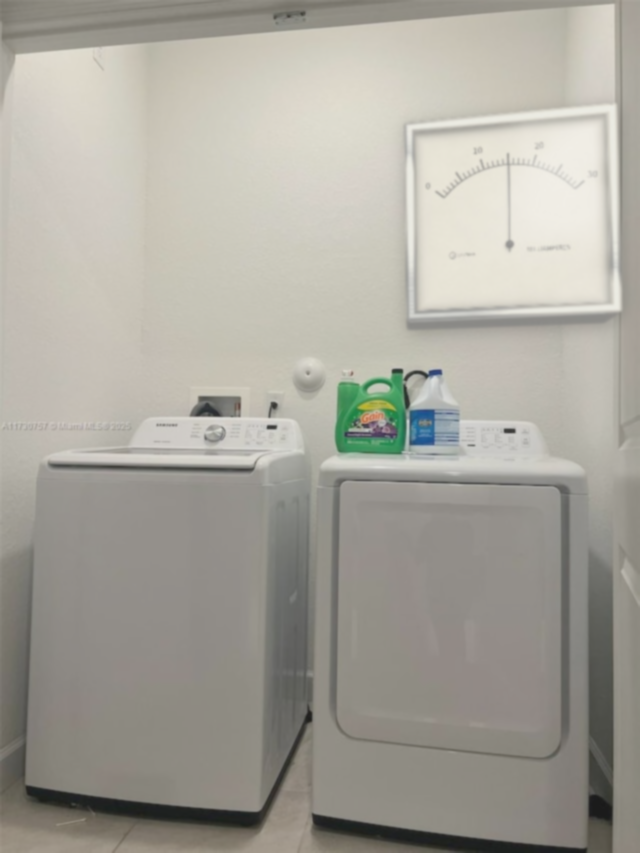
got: 15 mA
